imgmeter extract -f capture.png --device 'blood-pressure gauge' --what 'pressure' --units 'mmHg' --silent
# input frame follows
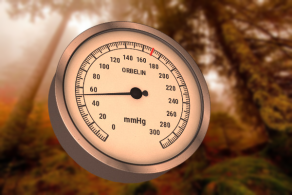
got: 50 mmHg
